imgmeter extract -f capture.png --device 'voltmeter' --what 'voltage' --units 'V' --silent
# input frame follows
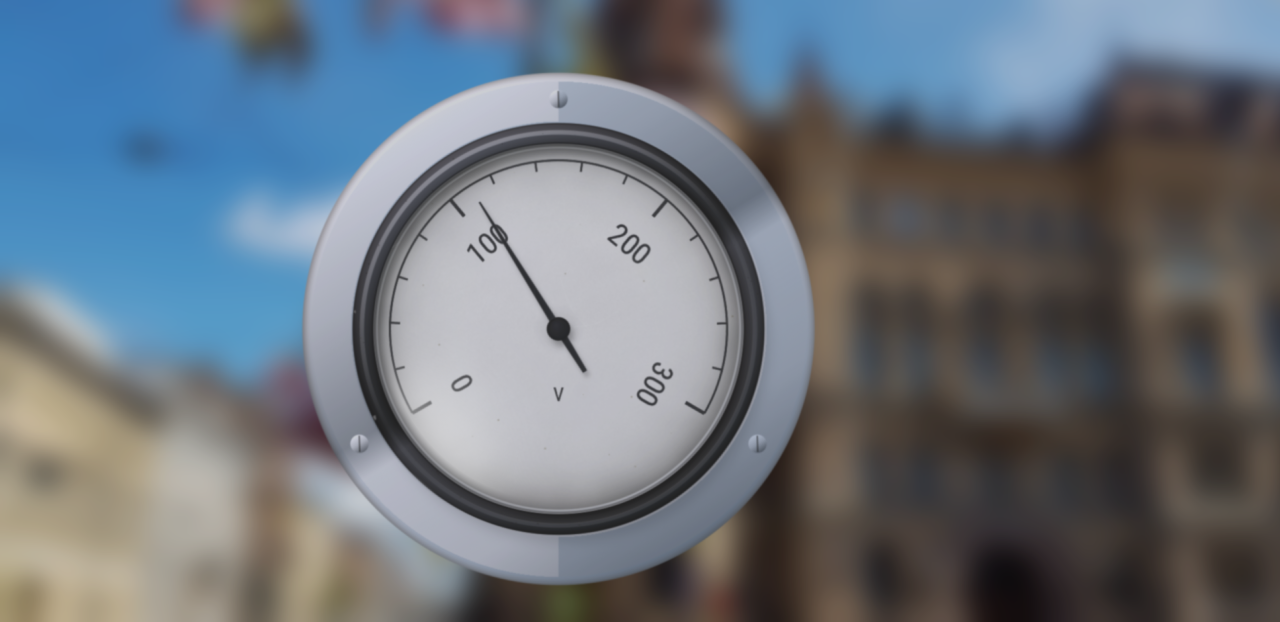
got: 110 V
